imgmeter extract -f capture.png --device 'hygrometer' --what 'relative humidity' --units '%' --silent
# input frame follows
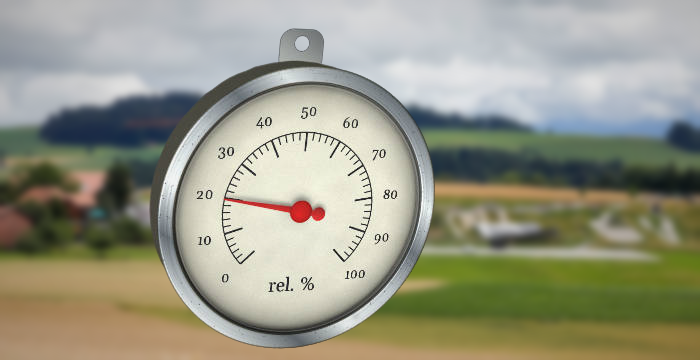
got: 20 %
